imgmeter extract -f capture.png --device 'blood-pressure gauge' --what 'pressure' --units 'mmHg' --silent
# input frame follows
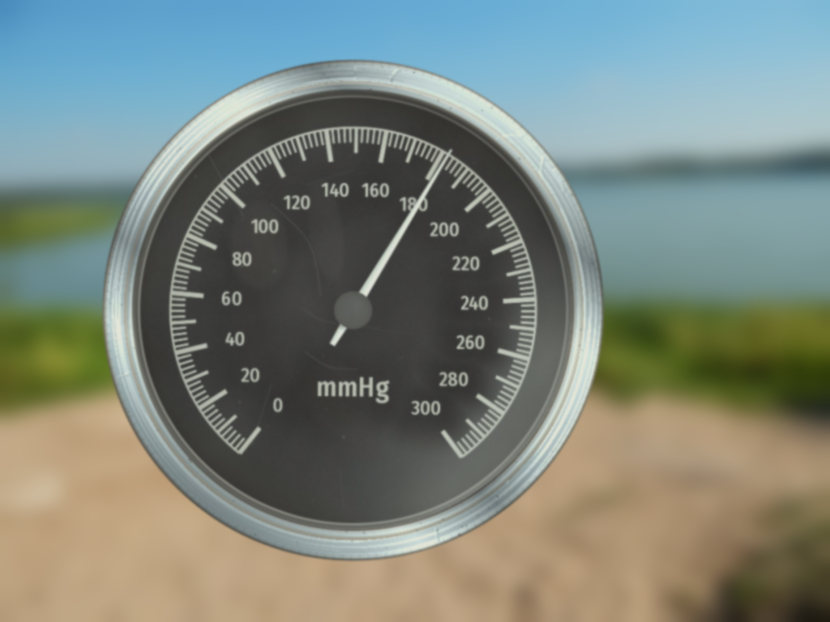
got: 182 mmHg
